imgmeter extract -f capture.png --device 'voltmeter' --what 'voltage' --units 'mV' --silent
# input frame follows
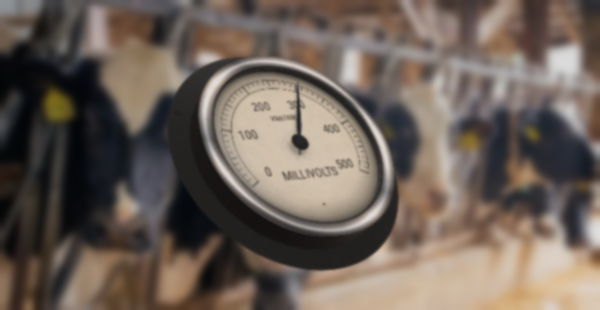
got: 300 mV
